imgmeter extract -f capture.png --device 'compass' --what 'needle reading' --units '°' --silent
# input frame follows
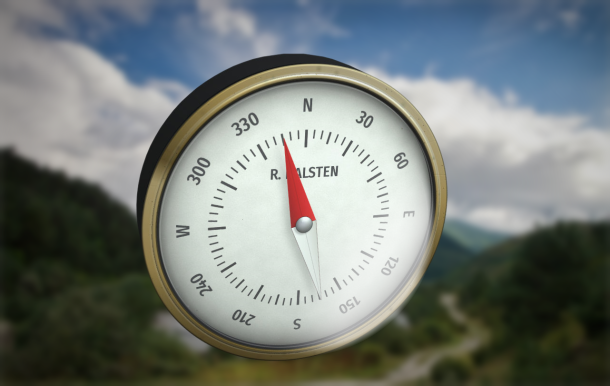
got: 345 °
